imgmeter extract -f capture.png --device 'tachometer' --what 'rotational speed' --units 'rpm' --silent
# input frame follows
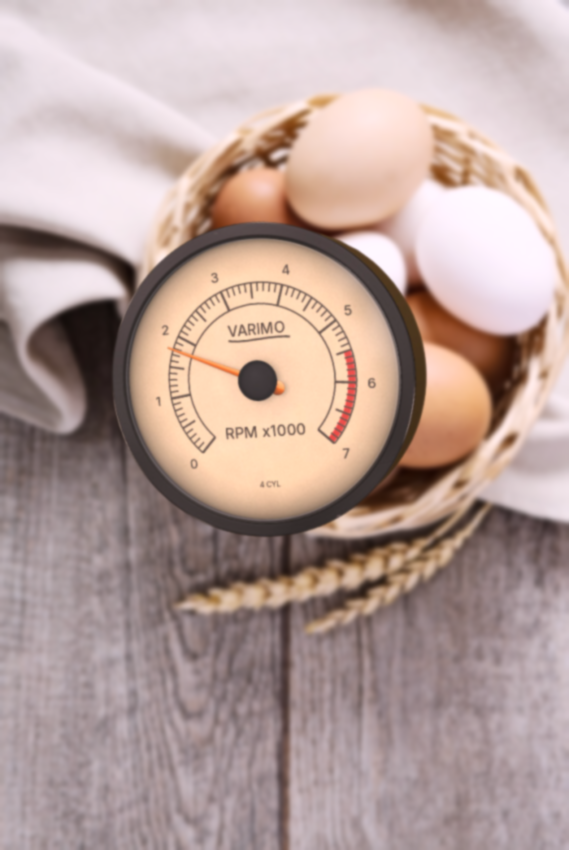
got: 1800 rpm
